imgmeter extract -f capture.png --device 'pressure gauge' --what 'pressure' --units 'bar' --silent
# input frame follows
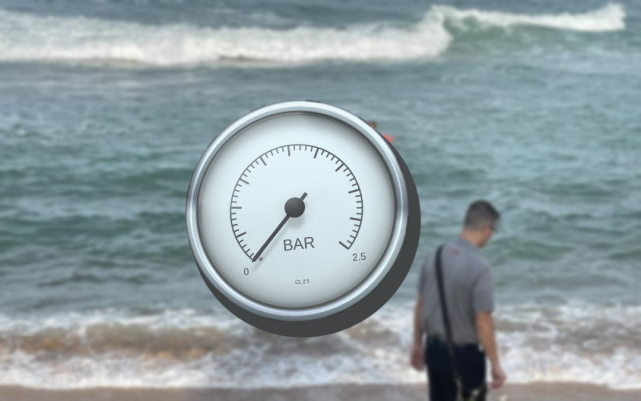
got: 0 bar
